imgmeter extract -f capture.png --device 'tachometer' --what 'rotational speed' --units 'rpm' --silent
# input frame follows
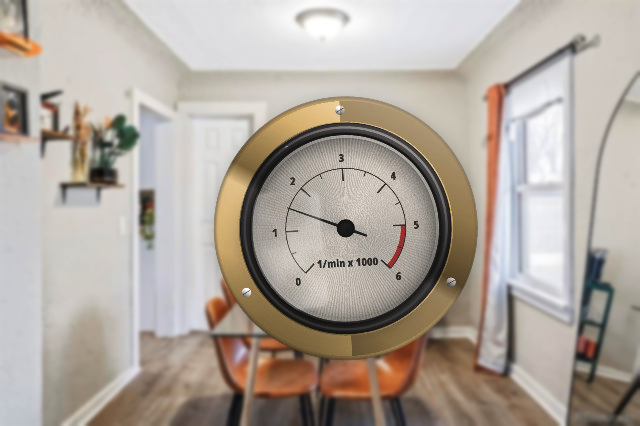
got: 1500 rpm
